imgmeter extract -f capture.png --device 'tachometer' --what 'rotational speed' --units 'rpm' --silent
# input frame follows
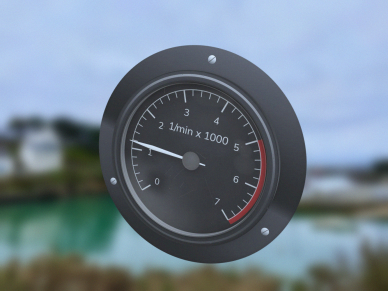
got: 1200 rpm
